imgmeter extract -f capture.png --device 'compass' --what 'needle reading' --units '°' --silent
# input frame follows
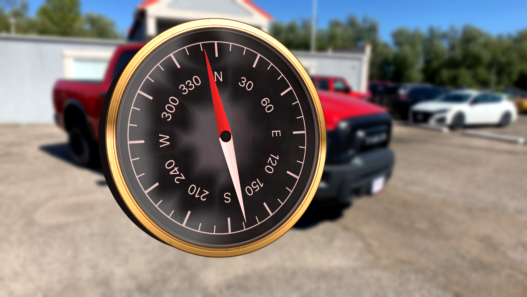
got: 350 °
